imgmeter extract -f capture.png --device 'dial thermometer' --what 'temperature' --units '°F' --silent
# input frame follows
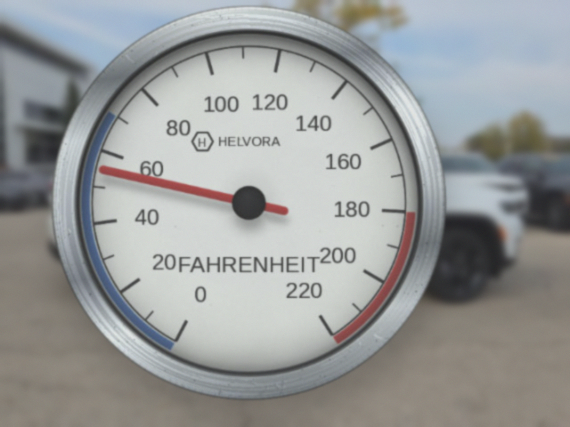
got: 55 °F
